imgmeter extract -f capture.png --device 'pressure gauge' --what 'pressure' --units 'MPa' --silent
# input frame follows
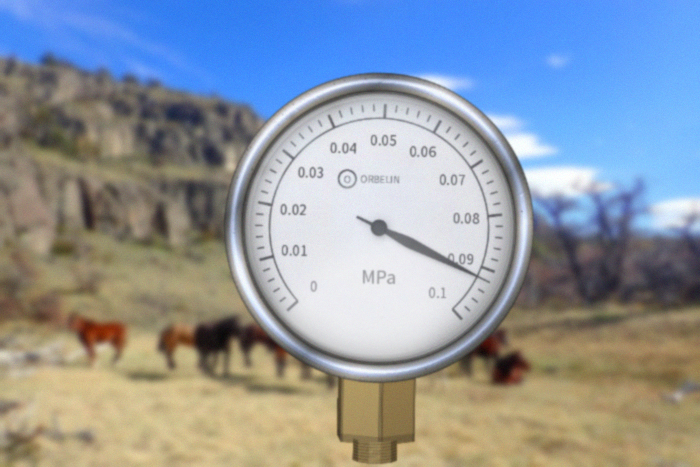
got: 0.092 MPa
